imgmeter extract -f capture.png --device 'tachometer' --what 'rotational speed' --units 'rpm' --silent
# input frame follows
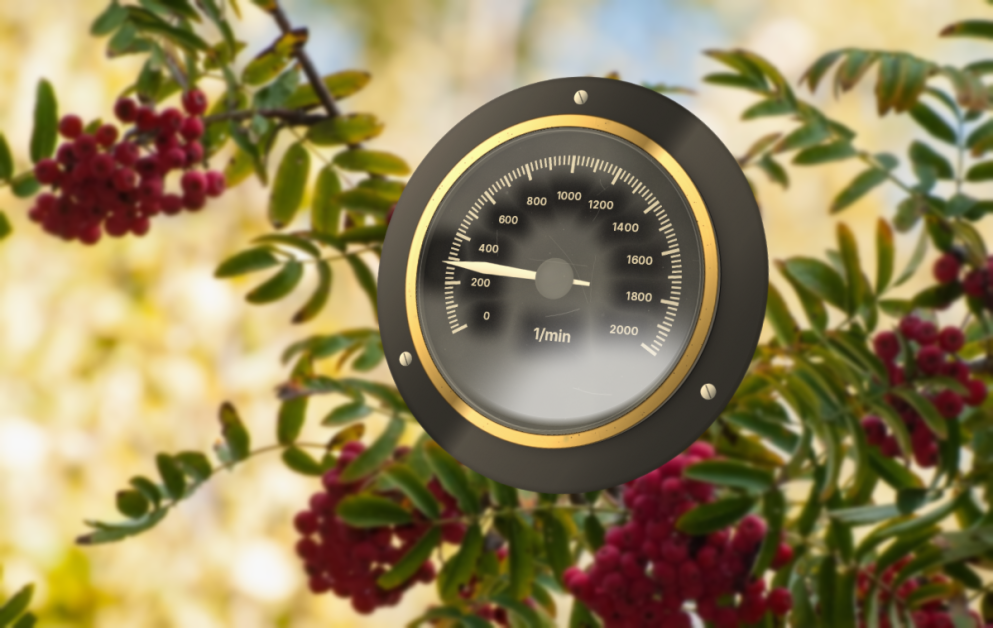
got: 280 rpm
